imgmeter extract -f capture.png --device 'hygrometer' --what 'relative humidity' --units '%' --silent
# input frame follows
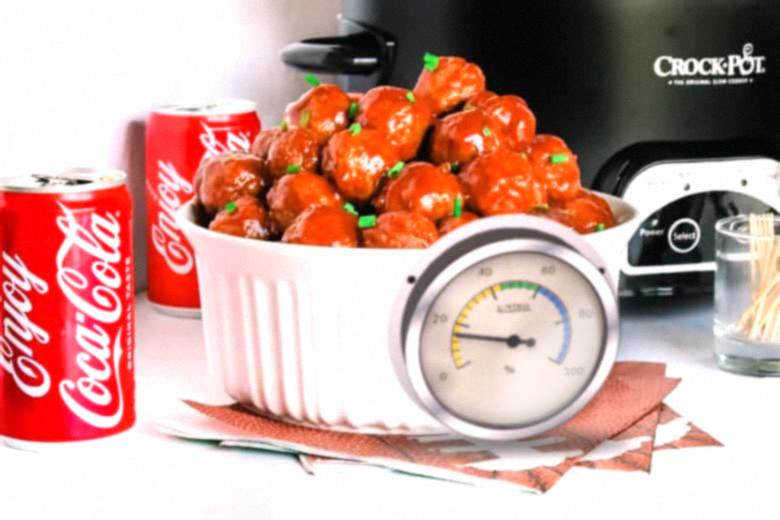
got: 16 %
